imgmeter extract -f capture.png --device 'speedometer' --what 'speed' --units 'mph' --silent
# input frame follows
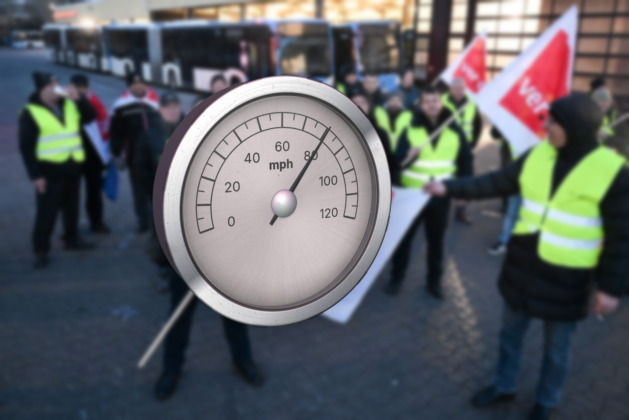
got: 80 mph
